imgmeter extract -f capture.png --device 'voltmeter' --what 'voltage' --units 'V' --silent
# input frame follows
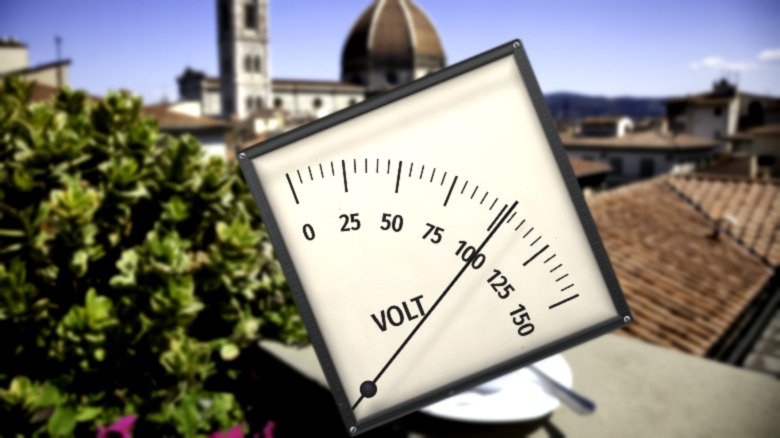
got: 102.5 V
